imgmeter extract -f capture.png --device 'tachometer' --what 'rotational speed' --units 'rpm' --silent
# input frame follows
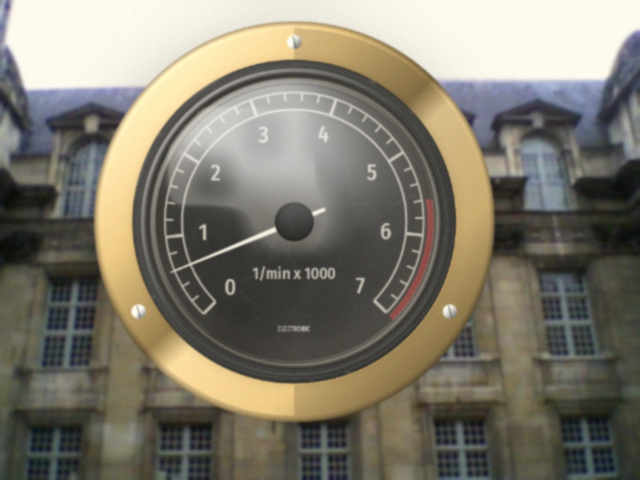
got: 600 rpm
